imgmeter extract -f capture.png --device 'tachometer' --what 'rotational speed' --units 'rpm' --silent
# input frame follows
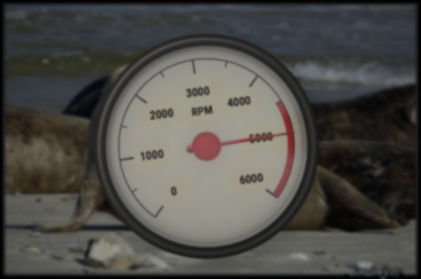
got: 5000 rpm
